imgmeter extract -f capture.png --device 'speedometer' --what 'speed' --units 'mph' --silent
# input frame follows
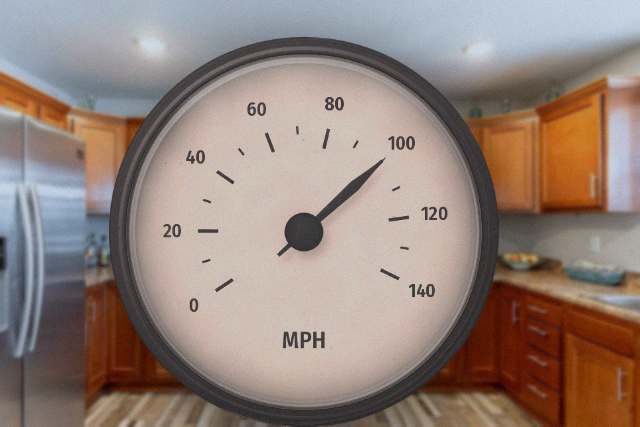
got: 100 mph
